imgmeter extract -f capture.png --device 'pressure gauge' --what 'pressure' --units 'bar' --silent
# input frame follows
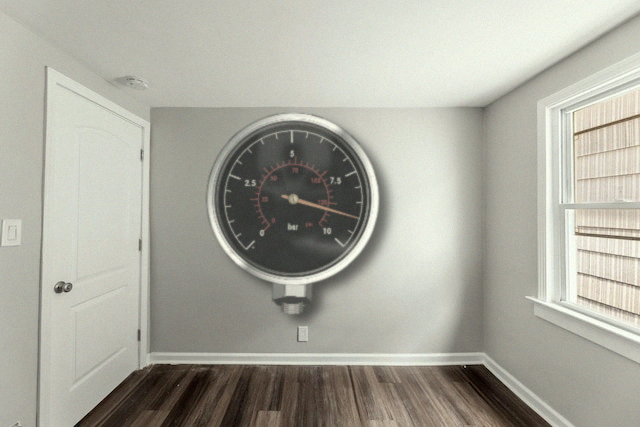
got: 9 bar
